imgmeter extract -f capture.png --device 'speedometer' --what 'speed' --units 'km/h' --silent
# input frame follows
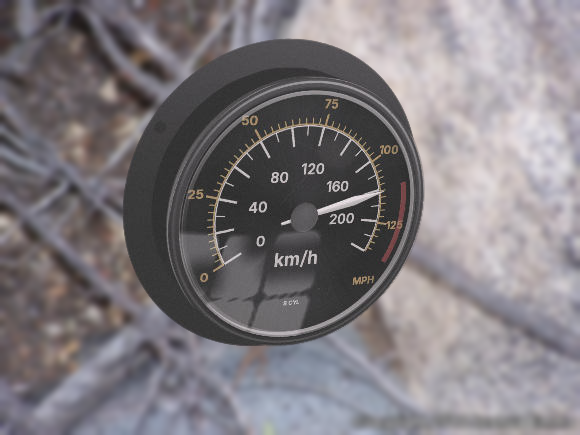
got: 180 km/h
